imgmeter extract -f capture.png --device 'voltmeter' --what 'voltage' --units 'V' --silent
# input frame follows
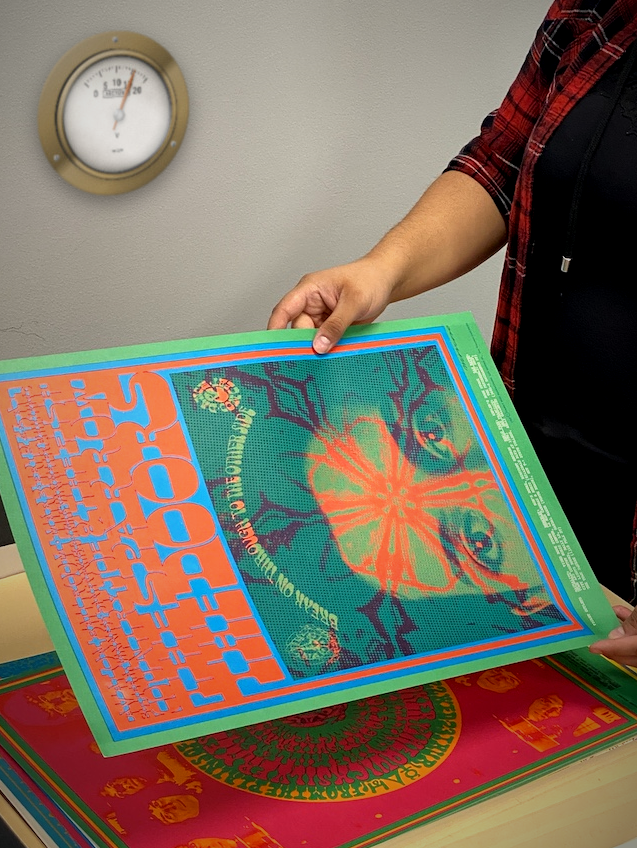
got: 15 V
